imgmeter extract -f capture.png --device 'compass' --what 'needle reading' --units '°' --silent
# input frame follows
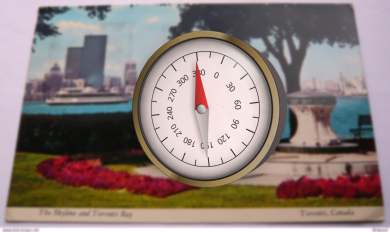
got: 330 °
